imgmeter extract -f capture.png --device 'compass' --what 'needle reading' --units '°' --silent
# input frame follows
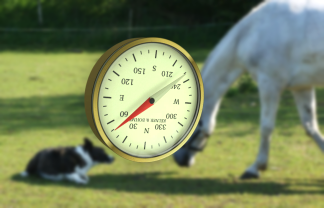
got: 50 °
